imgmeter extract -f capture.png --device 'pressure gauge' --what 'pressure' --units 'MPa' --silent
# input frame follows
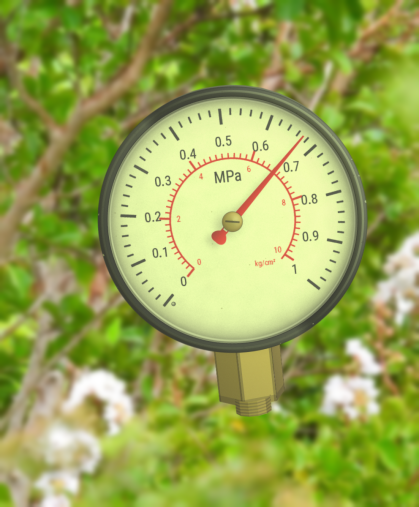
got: 0.67 MPa
